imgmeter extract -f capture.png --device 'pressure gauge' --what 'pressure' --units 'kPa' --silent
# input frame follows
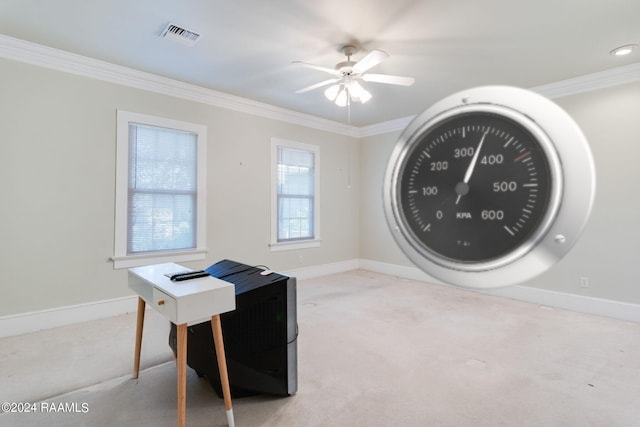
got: 350 kPa
